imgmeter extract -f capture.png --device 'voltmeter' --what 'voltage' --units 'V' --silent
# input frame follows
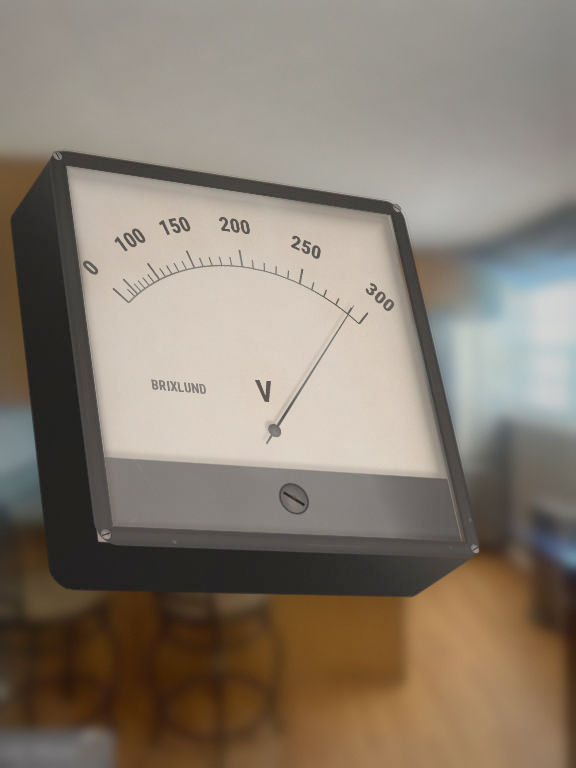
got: 290 V
